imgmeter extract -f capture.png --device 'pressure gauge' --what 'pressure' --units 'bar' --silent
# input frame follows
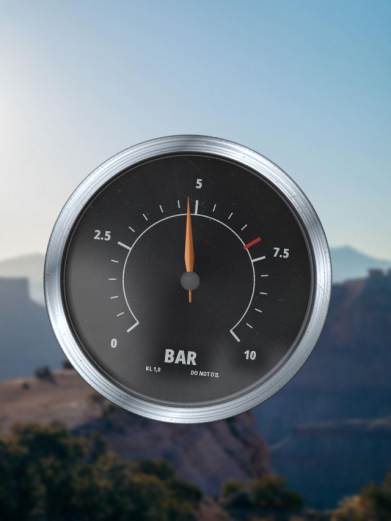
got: 4.75 bar
